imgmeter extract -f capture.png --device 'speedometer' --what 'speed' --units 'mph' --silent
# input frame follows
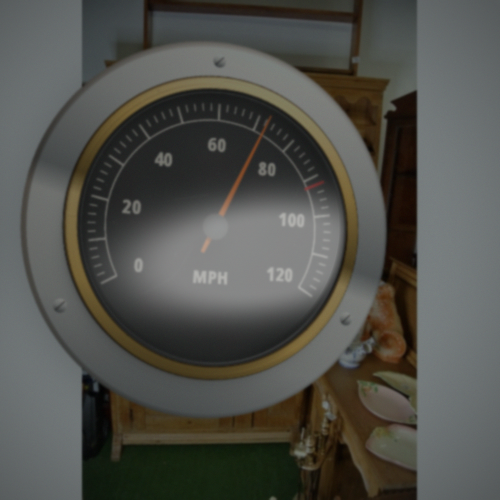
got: 72 mph
